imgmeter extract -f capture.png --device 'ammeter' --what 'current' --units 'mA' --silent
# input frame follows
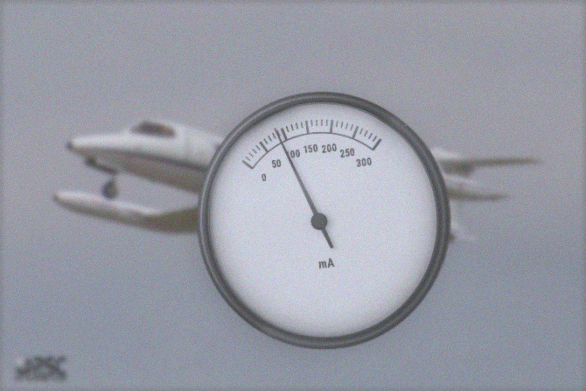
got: 90 mA
